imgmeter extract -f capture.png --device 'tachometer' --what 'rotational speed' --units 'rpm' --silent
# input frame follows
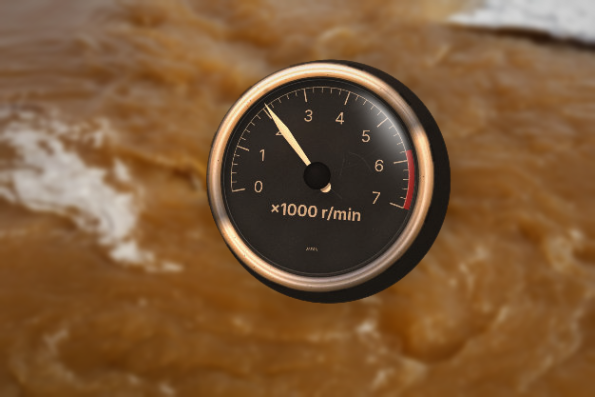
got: 2100 rpm
